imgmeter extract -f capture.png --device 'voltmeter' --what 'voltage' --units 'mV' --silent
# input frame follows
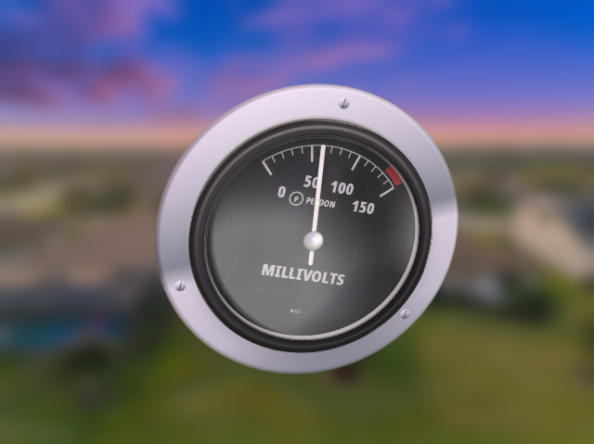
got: 60 mV
